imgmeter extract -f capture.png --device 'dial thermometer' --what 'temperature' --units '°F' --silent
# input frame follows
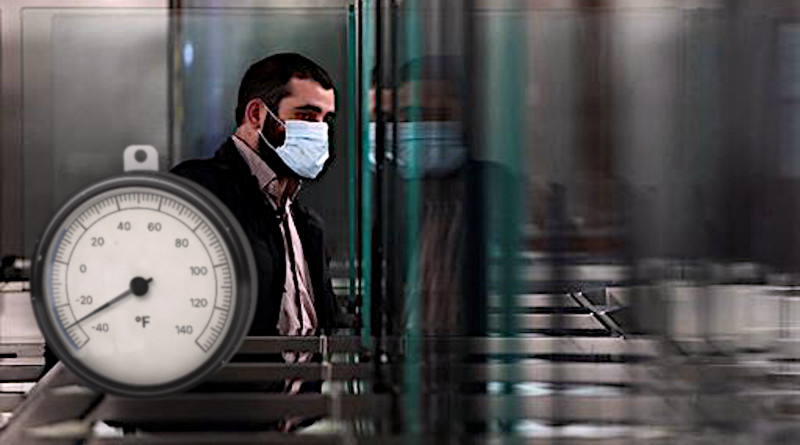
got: -30 °F
